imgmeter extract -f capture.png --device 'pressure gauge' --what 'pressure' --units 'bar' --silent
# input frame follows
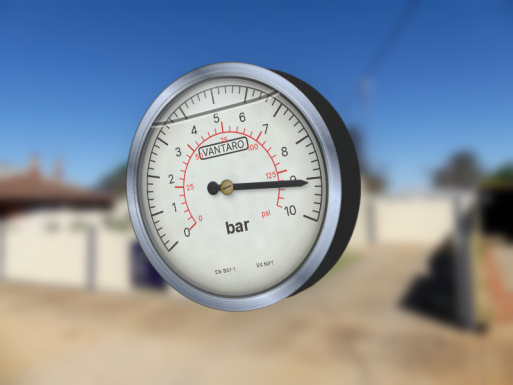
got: 9.1 bar
